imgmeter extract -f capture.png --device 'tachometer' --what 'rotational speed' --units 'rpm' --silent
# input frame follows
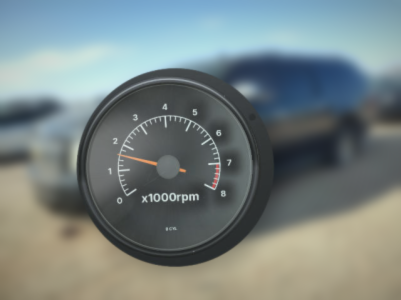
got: 1600 rpm
